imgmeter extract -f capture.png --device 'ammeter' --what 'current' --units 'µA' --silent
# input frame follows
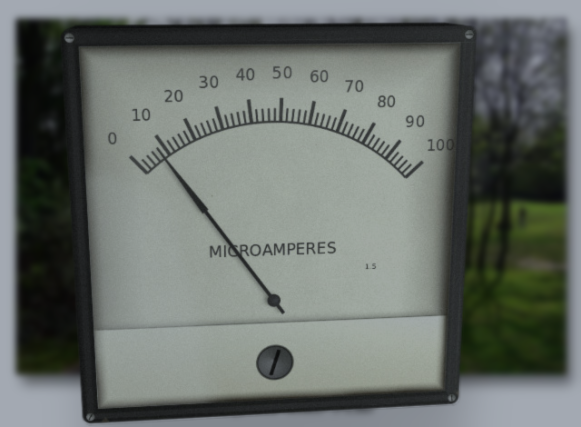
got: 8 µA
